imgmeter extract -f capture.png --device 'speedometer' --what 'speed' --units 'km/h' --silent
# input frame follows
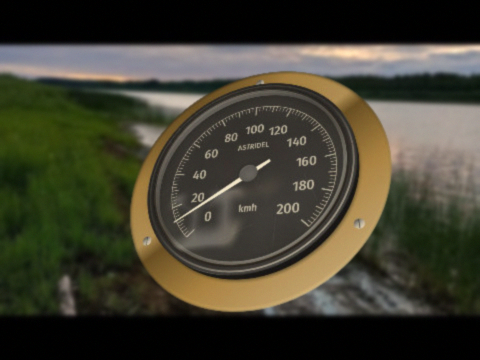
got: 10 km/h
